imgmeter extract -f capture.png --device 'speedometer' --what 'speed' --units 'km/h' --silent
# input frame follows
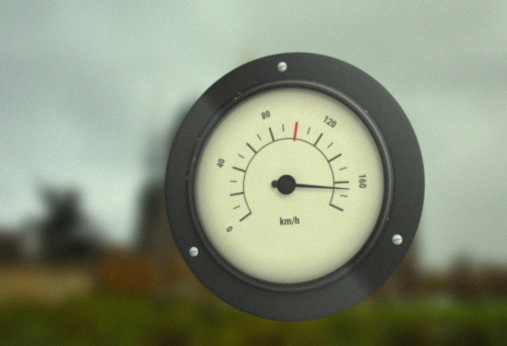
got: 165 km/h
